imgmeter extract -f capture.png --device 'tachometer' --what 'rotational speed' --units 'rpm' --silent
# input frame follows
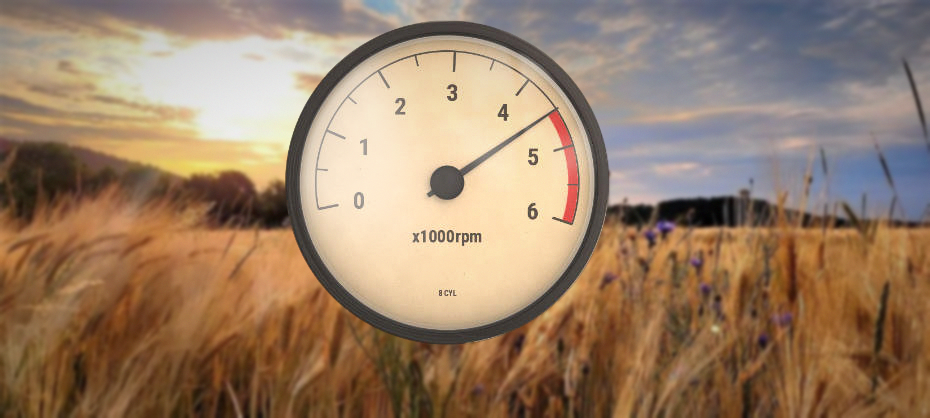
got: 4500 rpm
